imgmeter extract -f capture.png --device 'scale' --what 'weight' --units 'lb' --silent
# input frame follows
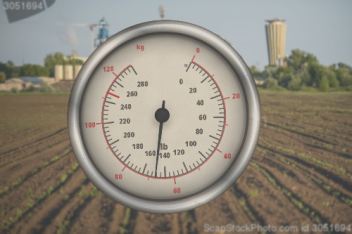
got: 148 lb
